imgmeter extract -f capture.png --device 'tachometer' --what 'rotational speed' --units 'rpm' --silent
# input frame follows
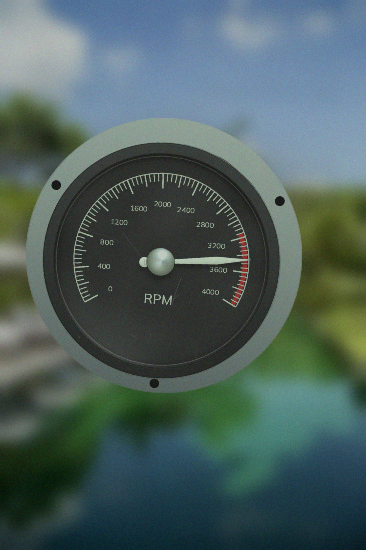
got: 3450 rpm
